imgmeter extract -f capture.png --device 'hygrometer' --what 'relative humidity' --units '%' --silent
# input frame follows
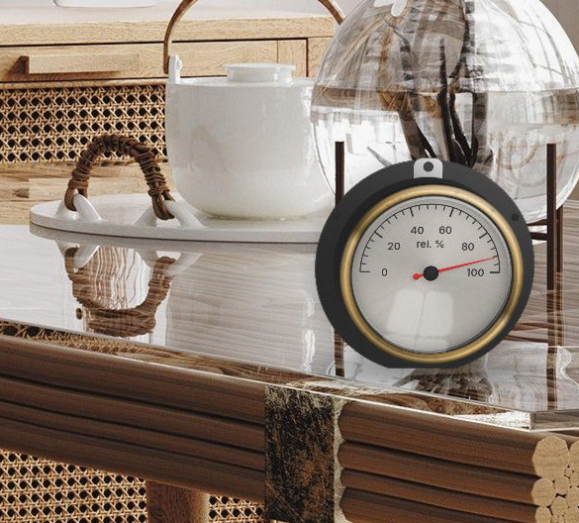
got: 92 %
